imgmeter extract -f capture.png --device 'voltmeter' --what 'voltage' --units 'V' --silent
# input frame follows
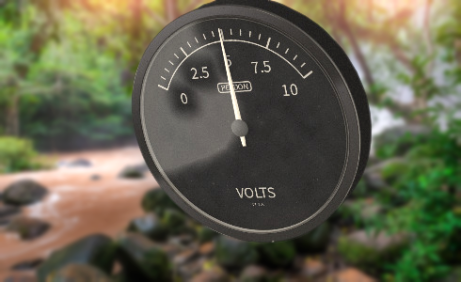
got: 5 V
